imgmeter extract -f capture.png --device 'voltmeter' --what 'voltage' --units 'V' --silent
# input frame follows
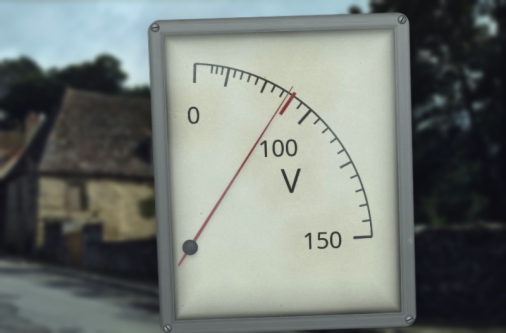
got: 87.5 V
